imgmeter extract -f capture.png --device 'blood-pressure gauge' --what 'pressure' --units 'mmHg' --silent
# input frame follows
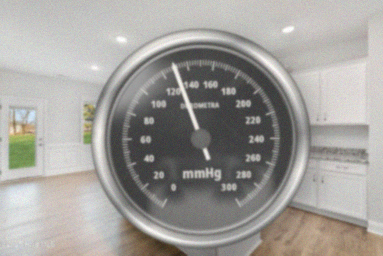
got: 130 mmHg
